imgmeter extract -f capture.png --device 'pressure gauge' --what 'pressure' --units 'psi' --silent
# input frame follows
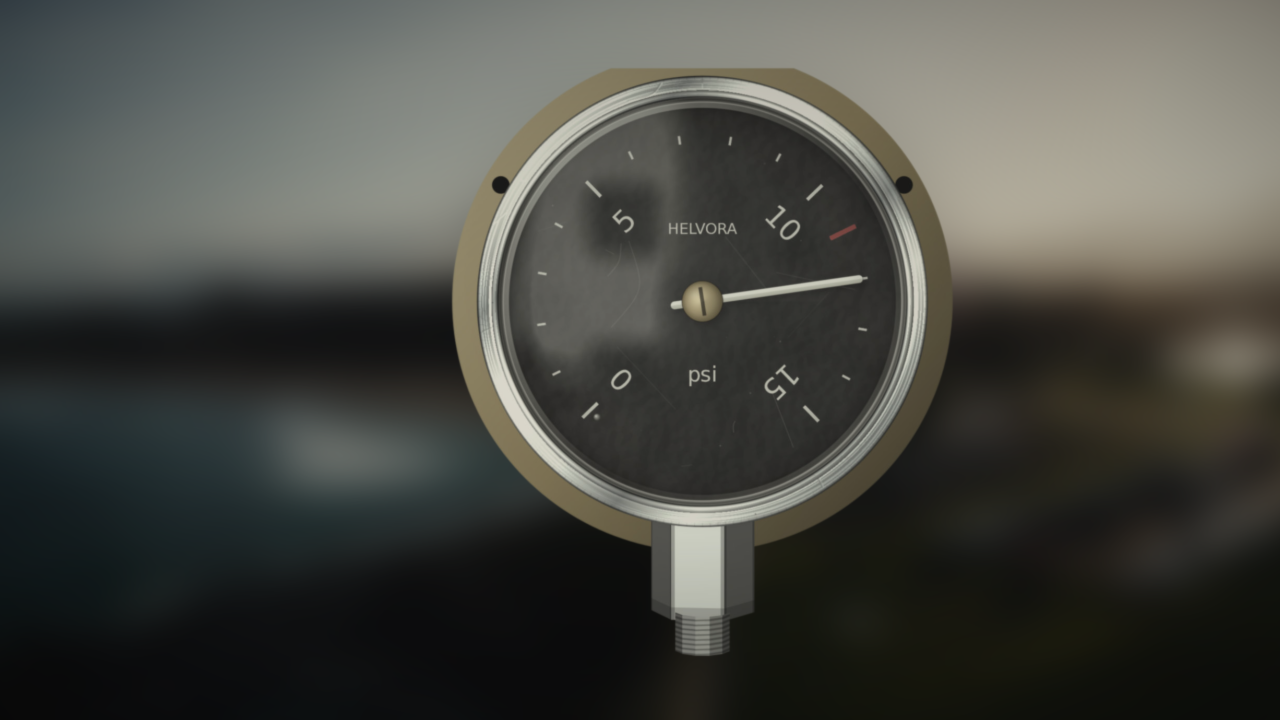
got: 12 psi
